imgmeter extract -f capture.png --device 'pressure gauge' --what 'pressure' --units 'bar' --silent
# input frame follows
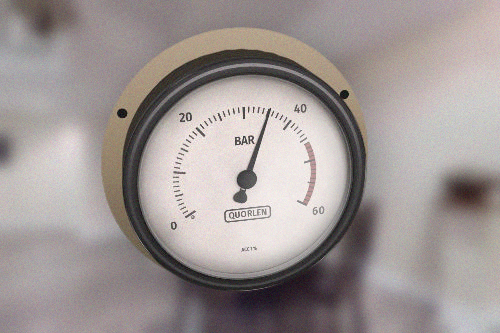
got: 35 bar
